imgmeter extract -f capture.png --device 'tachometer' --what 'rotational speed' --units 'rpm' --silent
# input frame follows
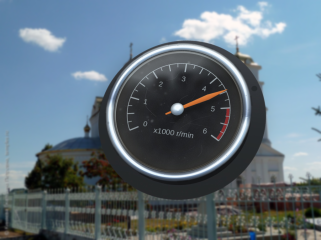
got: 4500 rpm
